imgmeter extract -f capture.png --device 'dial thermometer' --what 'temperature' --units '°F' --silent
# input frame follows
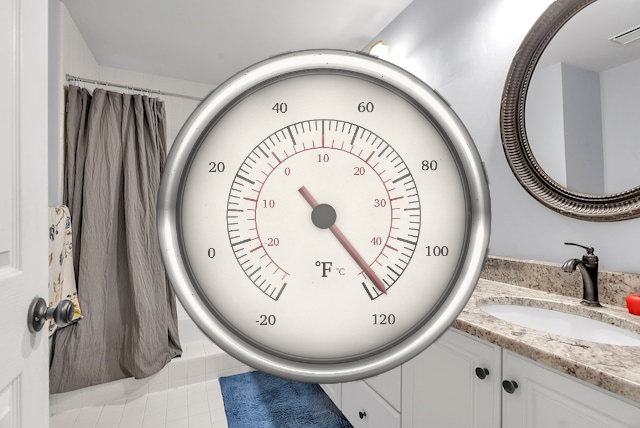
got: 116 °F
